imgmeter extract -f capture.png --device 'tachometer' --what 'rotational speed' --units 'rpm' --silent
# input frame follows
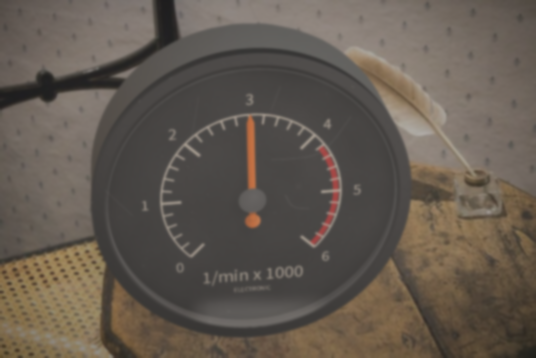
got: 3000 rpm
